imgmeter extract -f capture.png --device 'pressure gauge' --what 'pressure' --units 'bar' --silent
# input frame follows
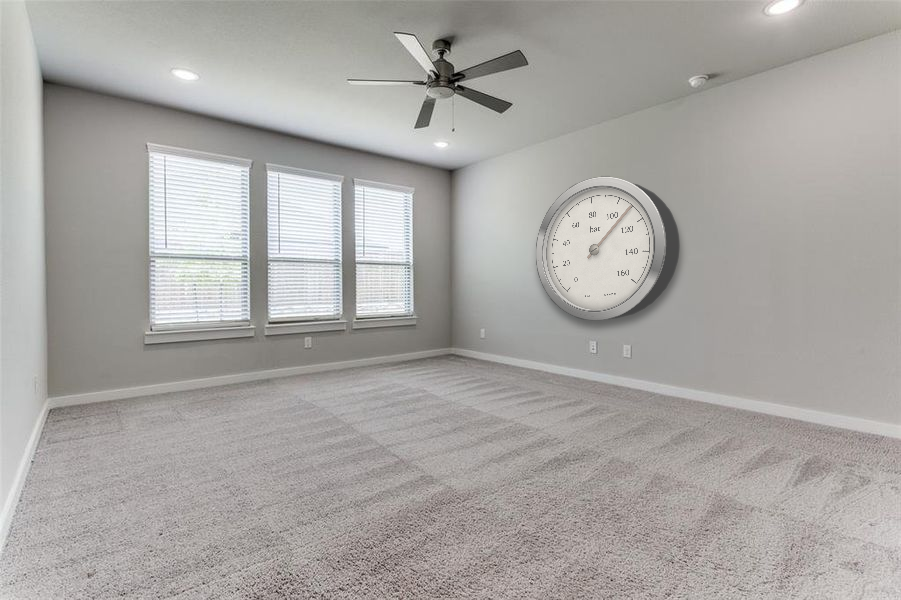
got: 110 bar
